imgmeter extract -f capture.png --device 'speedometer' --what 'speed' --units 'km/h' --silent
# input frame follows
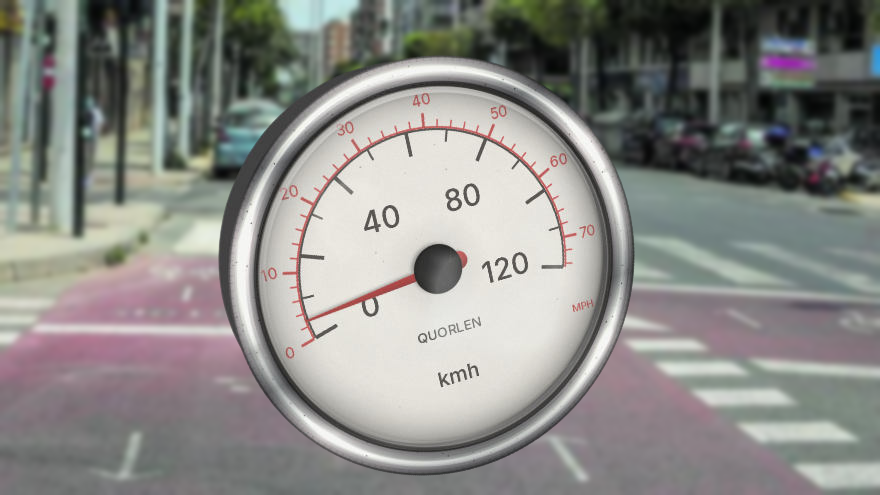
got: 5 km/h
